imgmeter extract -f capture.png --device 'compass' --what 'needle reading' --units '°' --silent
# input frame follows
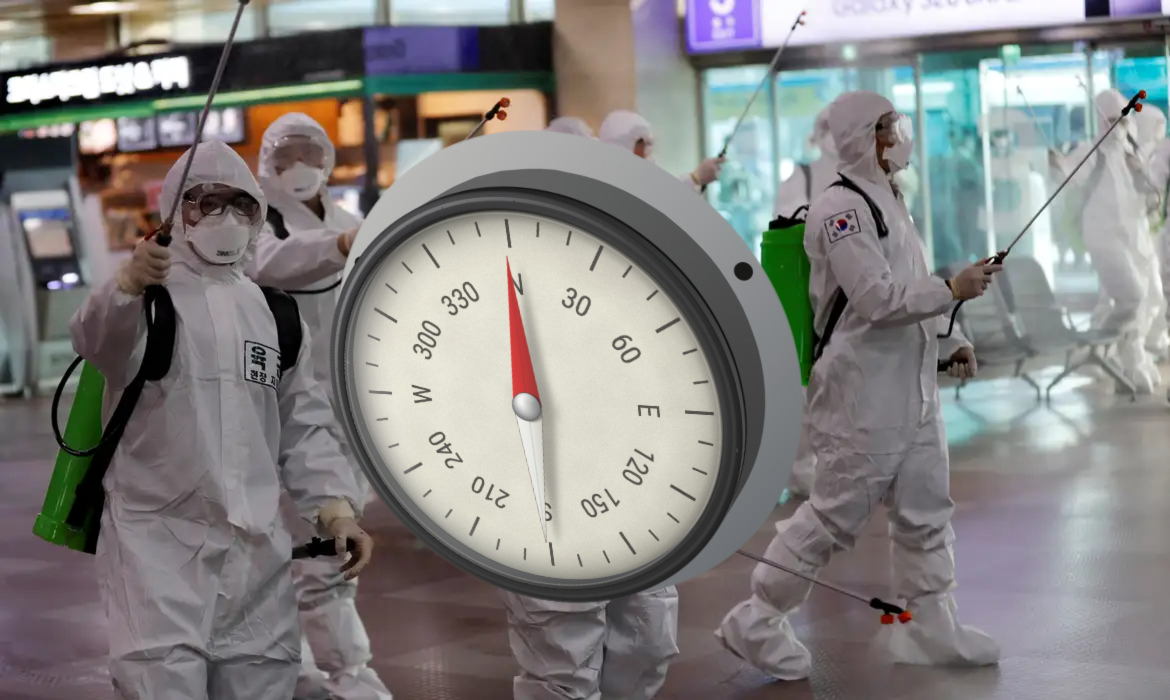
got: 0 °
